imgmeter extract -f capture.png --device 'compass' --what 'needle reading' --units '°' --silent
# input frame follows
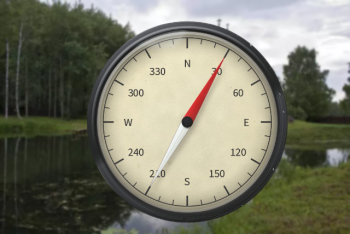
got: 30 °
